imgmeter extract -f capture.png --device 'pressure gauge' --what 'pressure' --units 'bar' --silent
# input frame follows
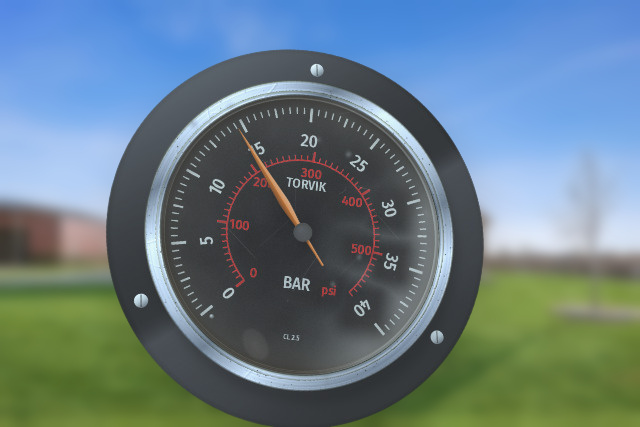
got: 14.5 bar
